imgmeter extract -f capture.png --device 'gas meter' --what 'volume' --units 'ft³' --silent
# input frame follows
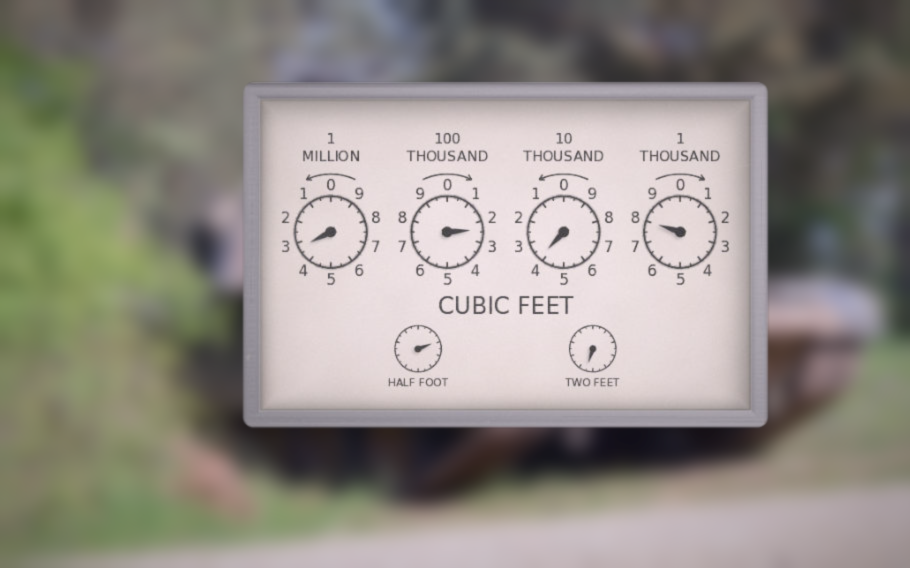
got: 323800 ft³
